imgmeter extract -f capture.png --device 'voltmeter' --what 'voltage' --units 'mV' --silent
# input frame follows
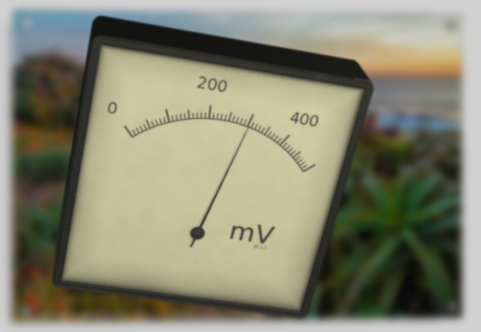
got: 300 mV
